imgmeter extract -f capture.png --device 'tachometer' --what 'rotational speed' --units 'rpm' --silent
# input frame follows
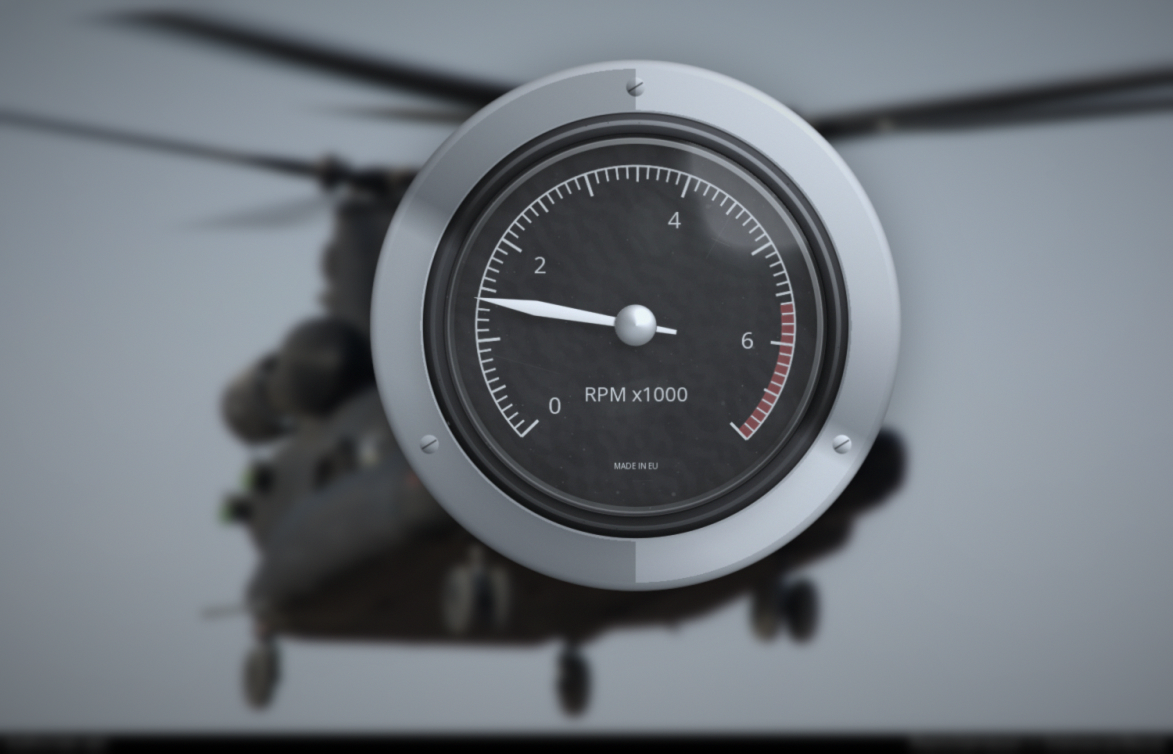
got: 1400 rpm
